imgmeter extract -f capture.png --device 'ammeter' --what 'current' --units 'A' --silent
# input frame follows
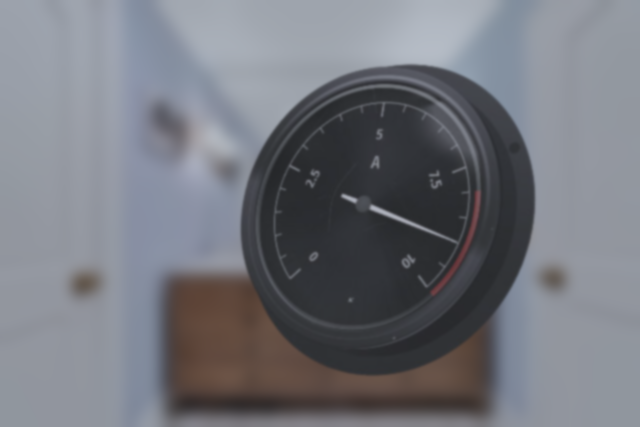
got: 9 A
